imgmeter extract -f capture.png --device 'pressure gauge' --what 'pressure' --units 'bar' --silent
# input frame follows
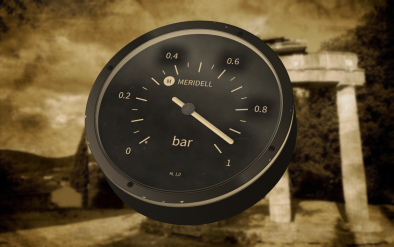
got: 0.95 bar
